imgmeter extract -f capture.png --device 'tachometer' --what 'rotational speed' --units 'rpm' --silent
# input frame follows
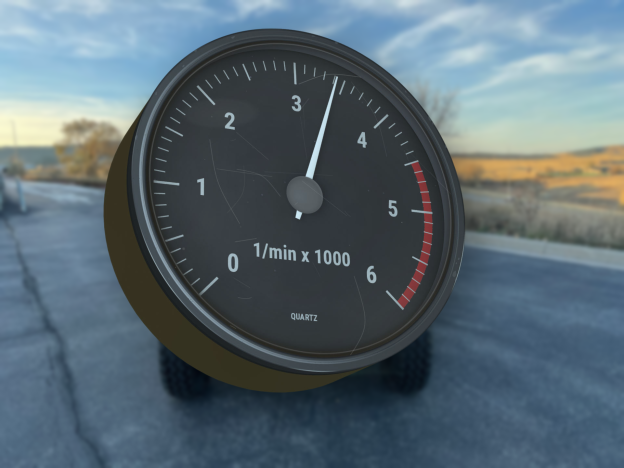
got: 3400 rpm
